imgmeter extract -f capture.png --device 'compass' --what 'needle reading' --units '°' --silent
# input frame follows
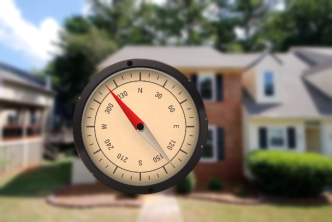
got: 320 °
